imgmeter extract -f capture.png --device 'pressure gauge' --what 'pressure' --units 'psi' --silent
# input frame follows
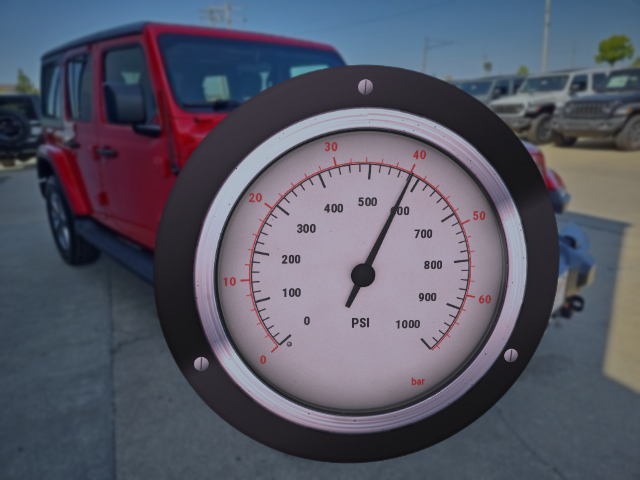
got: 580 psi
